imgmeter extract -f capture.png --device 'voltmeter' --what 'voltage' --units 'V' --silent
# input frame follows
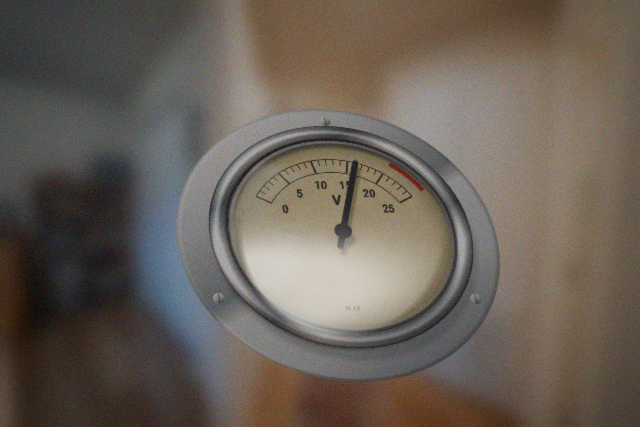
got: 16 V
